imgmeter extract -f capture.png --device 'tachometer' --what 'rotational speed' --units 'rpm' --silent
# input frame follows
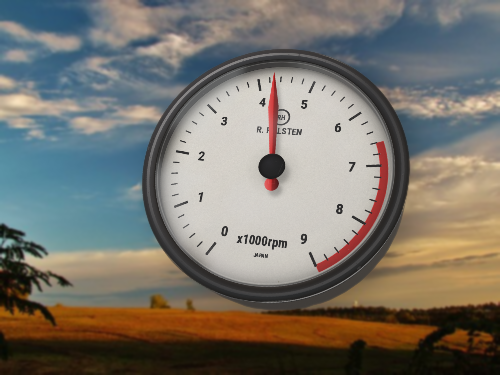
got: 4300 rpm
